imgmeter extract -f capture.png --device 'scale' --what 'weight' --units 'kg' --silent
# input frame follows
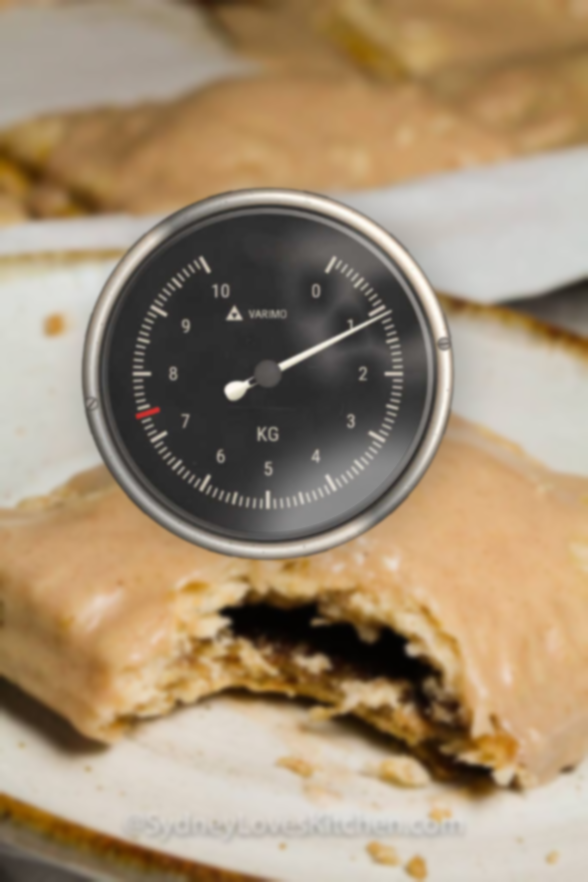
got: 1.1 kg
